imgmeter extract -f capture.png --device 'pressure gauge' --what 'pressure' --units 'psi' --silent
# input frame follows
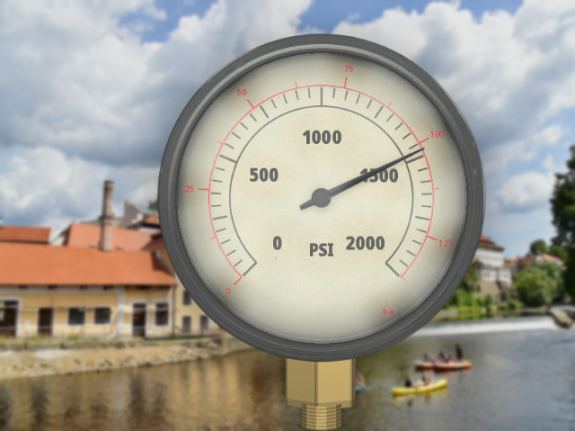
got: 1475 psi
